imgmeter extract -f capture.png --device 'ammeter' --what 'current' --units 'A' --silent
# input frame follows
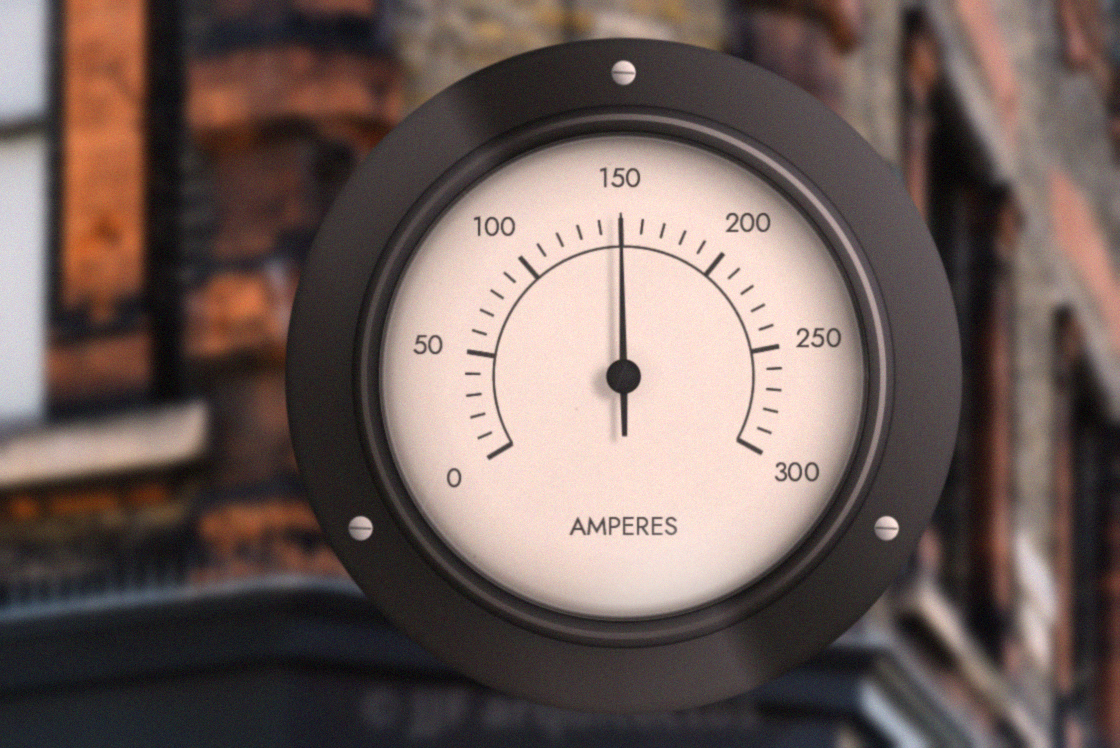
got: 150 A
